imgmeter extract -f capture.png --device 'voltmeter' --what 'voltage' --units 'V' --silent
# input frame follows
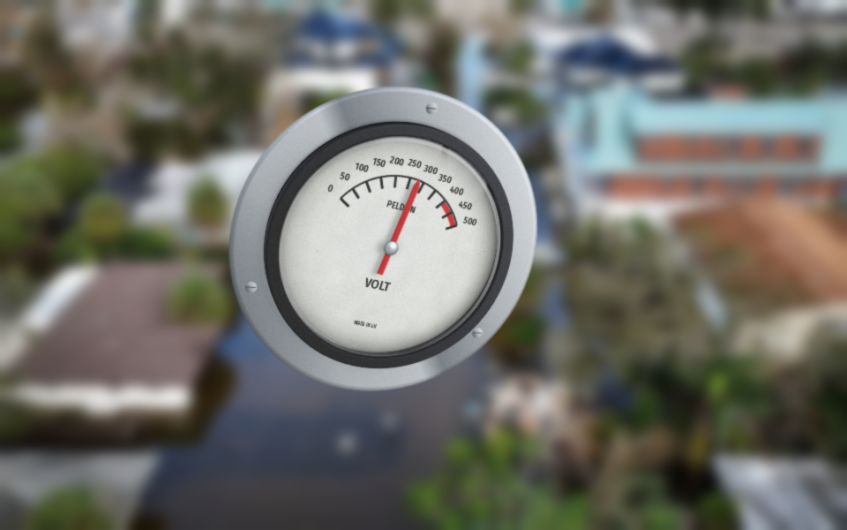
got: 275 V
